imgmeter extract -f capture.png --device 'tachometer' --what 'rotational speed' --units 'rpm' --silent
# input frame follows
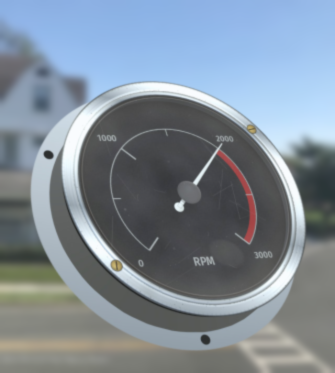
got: 2000 rpm
